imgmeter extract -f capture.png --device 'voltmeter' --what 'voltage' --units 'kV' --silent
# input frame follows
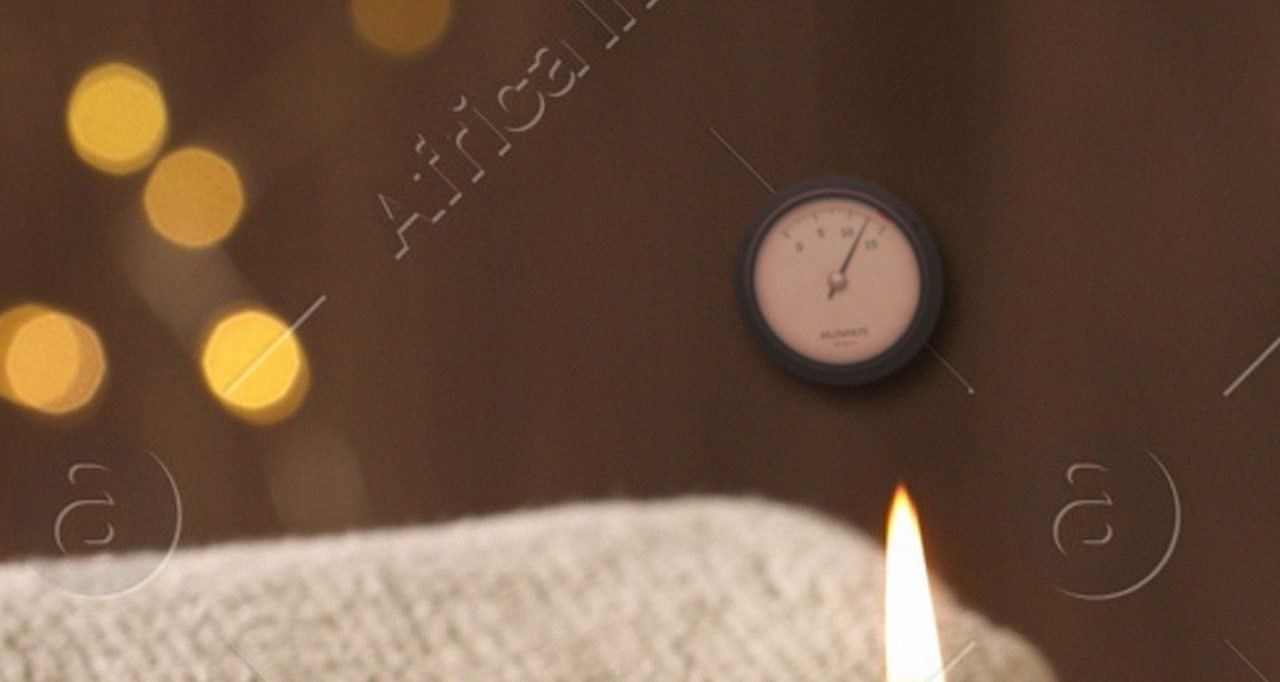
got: 12.5 kV
